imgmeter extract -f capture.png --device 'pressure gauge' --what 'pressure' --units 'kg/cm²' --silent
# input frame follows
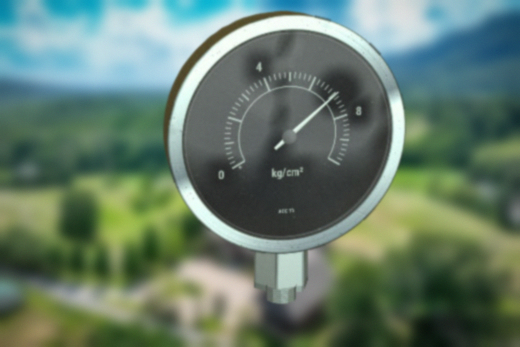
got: 7 kg/cm²
